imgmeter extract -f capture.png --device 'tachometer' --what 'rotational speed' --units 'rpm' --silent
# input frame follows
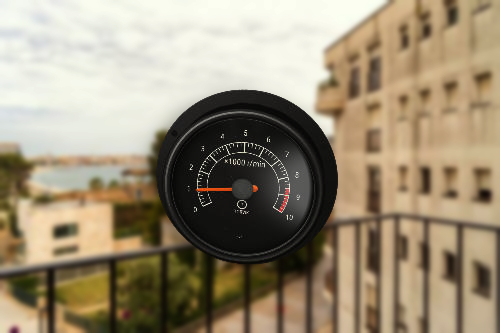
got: 1000 rpm
